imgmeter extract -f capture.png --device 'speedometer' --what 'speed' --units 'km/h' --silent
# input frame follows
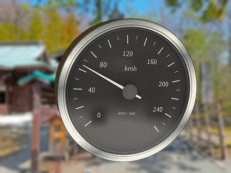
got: 65 km/h
